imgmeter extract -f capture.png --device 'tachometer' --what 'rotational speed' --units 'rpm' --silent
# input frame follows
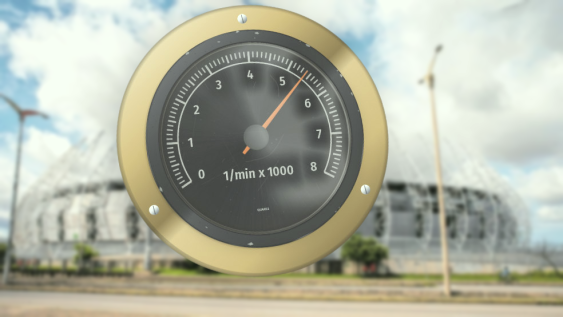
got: 5400 rpm
